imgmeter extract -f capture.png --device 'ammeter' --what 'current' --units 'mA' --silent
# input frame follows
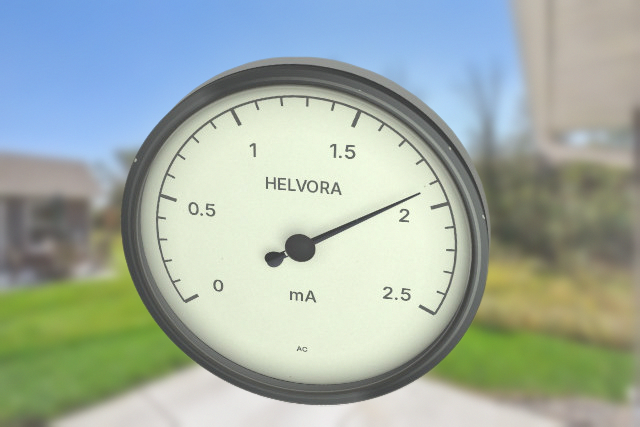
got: 1.9 mA
